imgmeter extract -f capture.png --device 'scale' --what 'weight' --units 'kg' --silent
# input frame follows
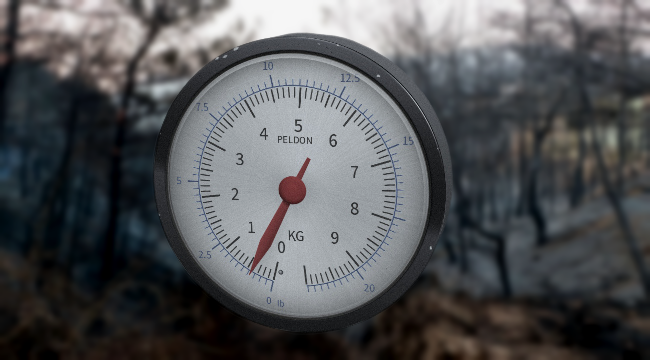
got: 0.4 kg
